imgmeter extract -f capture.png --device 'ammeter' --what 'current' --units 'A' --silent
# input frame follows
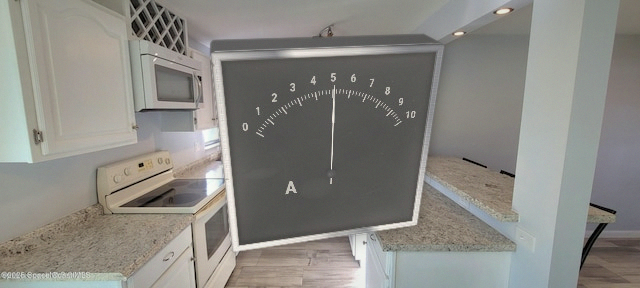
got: 5 A
